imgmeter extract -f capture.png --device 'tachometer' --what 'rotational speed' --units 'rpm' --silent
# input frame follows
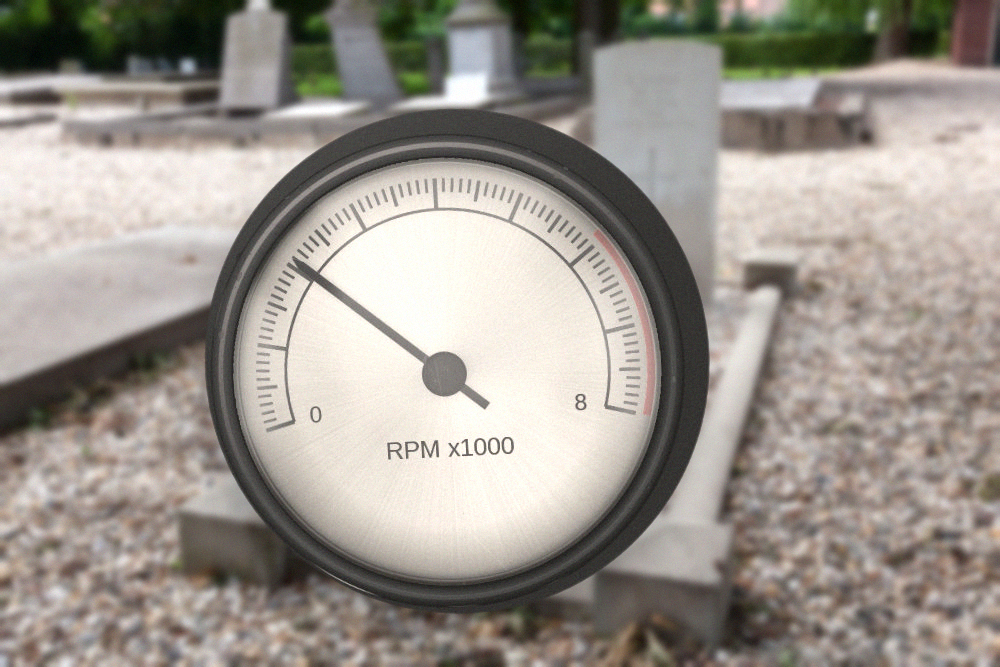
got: 2100 rpm
